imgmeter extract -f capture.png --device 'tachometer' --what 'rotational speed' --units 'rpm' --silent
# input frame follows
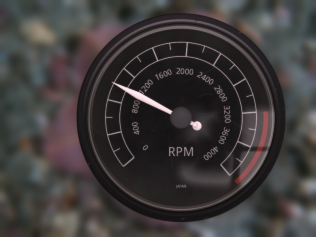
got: 1000 rpm
